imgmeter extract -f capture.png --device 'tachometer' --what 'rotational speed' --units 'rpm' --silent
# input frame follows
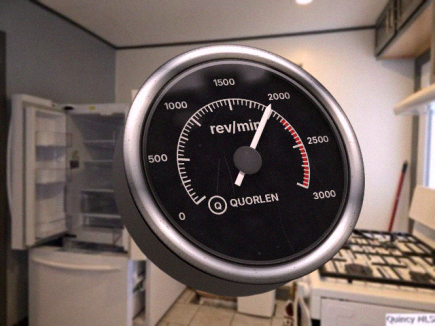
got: 1950 rpm
